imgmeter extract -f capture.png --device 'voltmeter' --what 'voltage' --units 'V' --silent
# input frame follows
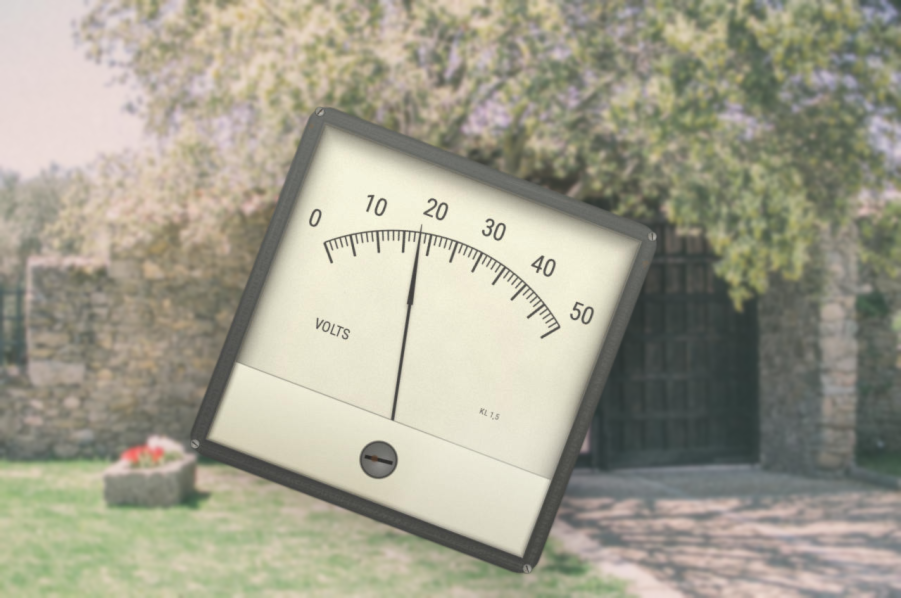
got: 18 V
